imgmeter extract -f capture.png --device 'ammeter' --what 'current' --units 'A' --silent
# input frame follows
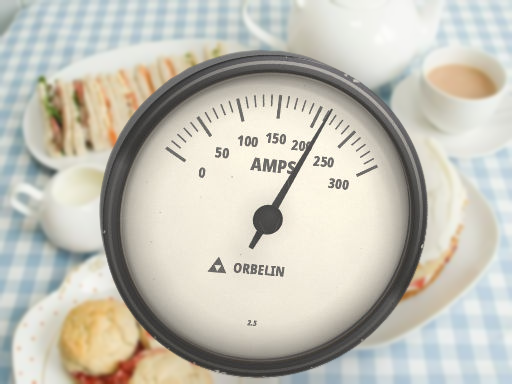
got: 210 A
